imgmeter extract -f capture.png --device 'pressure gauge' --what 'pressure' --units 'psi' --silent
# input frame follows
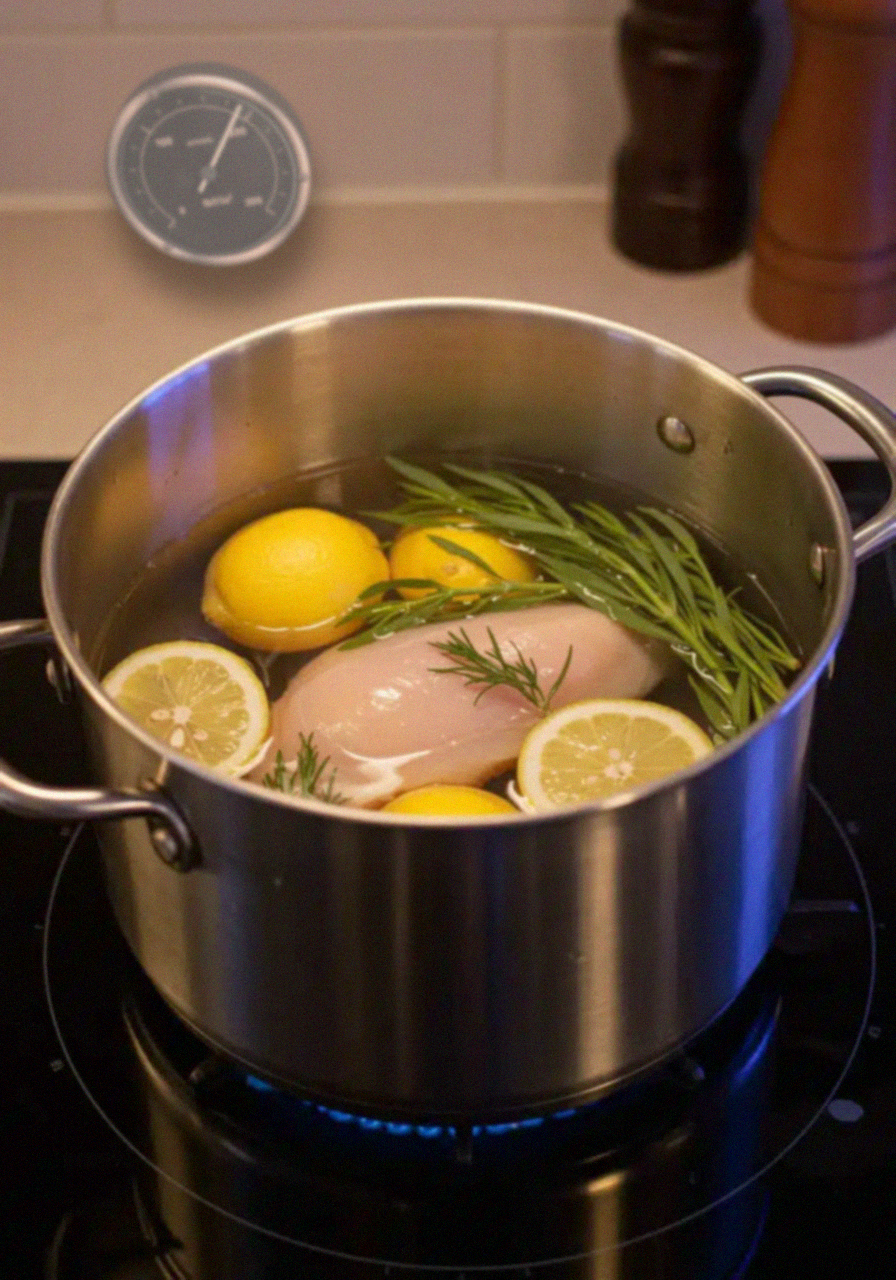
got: 190 psi
